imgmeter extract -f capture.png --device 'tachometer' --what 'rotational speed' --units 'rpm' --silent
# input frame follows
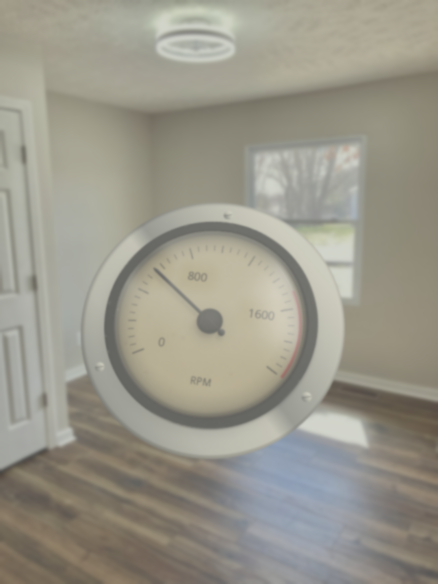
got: 550 rpm
